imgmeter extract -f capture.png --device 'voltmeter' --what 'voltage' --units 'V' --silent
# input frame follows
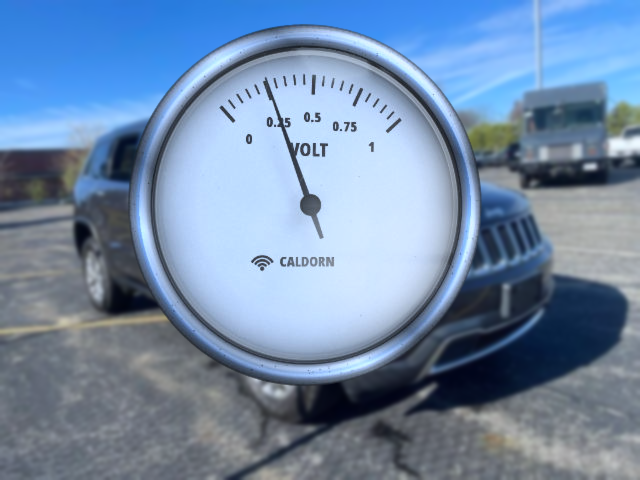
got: 0.25 V
